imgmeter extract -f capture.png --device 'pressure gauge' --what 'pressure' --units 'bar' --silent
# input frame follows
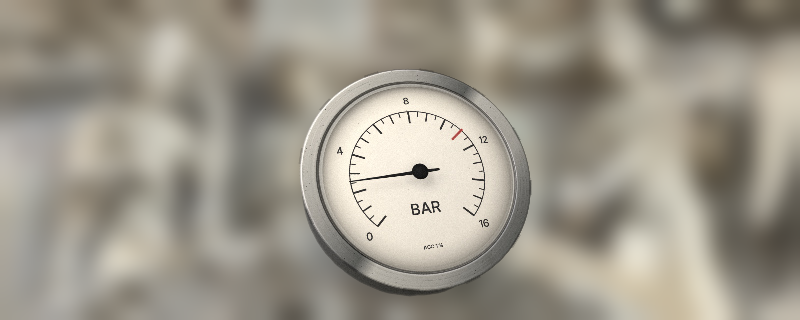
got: 2.5 bar
